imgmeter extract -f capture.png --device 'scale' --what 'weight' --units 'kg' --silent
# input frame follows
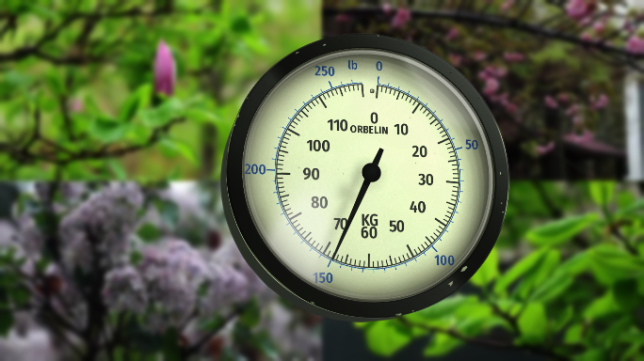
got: 68 kg
